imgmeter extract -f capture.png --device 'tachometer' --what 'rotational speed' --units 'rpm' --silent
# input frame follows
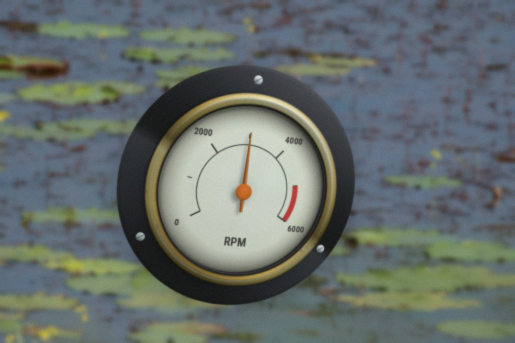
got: 3000 rpm
